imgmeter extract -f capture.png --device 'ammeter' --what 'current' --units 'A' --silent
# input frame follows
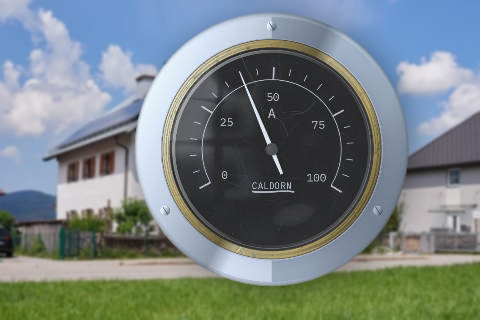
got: 40 A
